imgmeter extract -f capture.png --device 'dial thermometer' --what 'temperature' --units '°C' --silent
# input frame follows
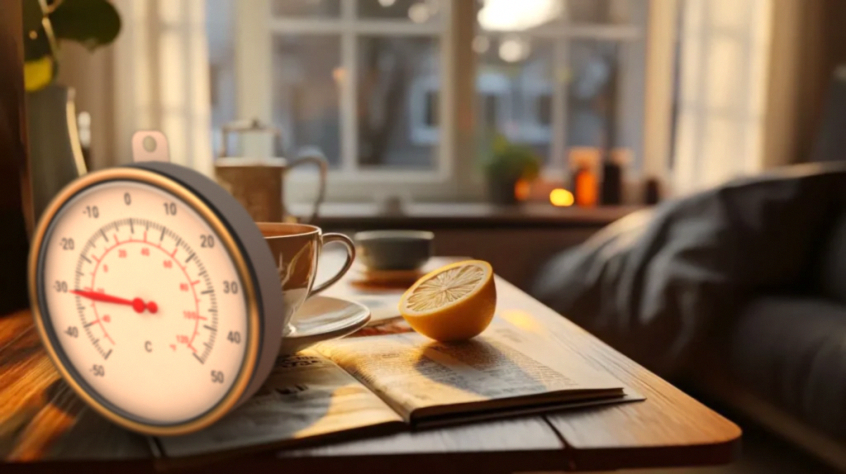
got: -30 °C
